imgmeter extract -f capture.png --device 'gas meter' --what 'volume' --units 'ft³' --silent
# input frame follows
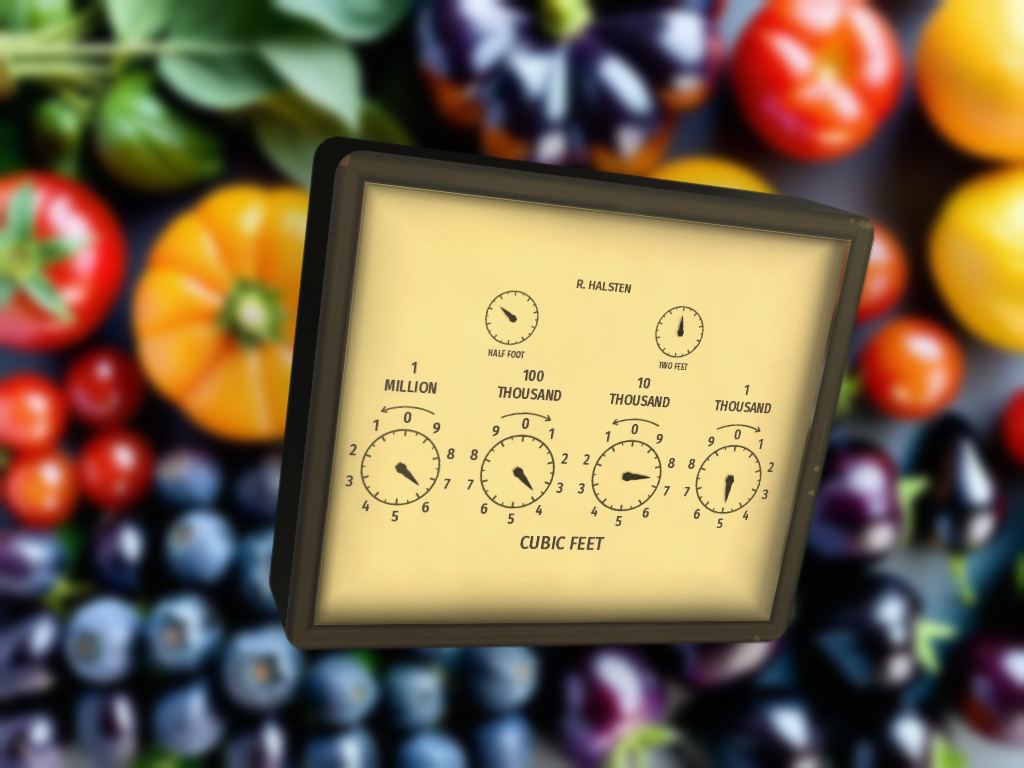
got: 637500 ft³
